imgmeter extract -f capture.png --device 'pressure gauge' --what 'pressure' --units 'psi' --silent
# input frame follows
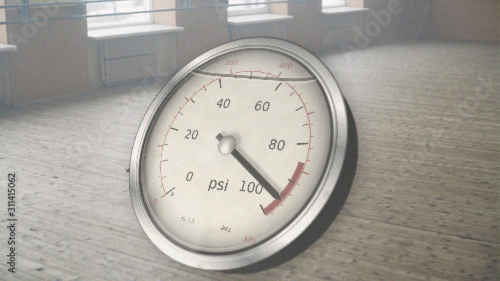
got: 95 psi
